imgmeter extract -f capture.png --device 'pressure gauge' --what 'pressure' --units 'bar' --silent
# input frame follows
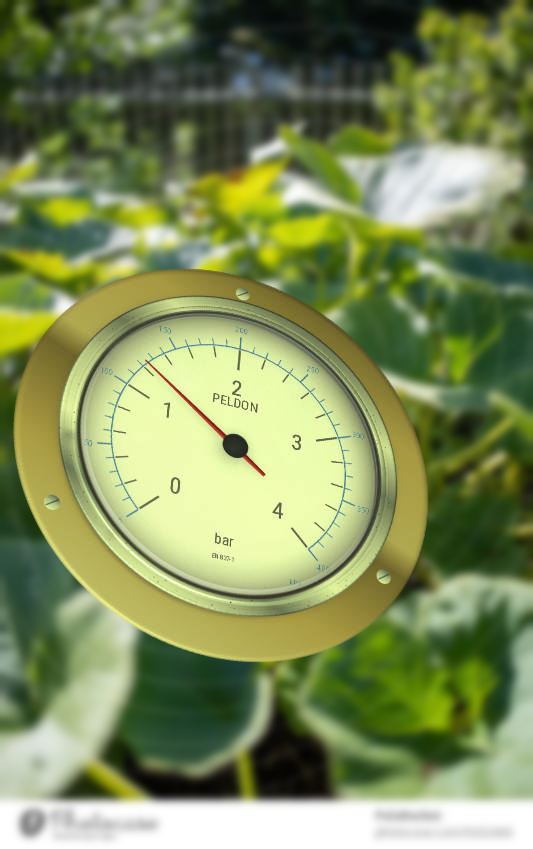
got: 1.2 bar
